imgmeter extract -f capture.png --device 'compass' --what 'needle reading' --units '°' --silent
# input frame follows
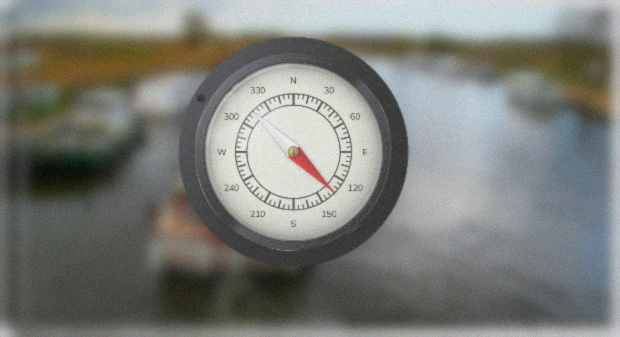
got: 135 °
